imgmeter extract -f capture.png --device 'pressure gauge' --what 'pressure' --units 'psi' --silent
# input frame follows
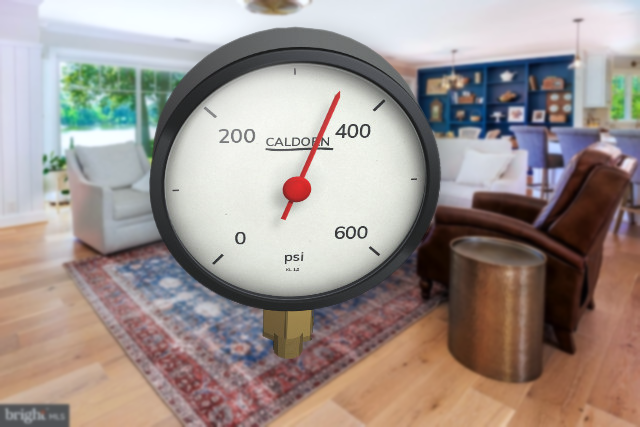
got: 350 psi
